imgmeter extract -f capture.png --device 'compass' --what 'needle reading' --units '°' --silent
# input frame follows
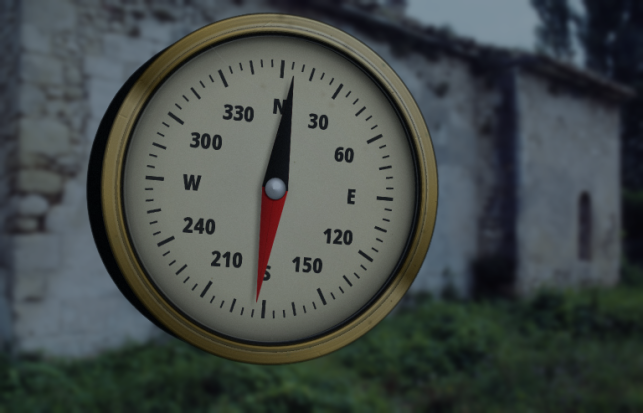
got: 185 °
